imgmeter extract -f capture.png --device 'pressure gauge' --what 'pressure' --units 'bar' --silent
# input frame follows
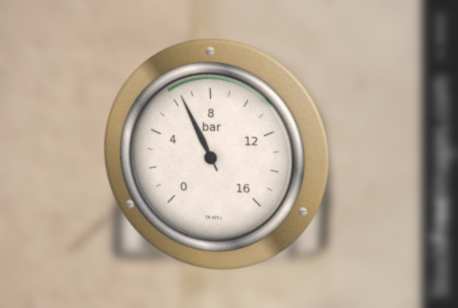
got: 6.5 bar
